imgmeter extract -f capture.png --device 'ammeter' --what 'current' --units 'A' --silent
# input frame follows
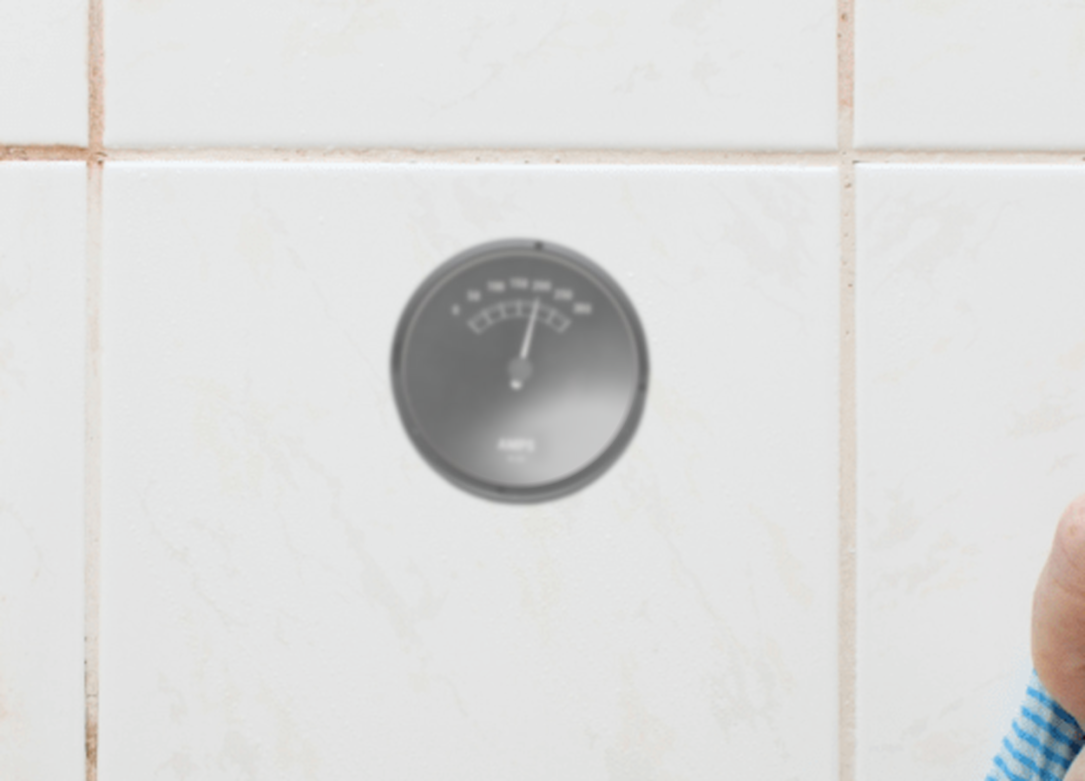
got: 200 A
